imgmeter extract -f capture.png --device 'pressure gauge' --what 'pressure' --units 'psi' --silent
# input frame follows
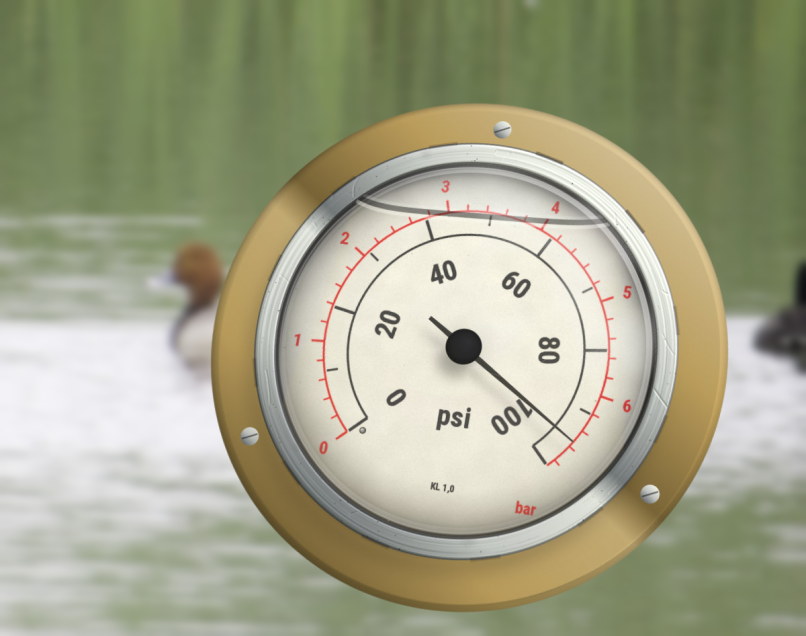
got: 95 psi
